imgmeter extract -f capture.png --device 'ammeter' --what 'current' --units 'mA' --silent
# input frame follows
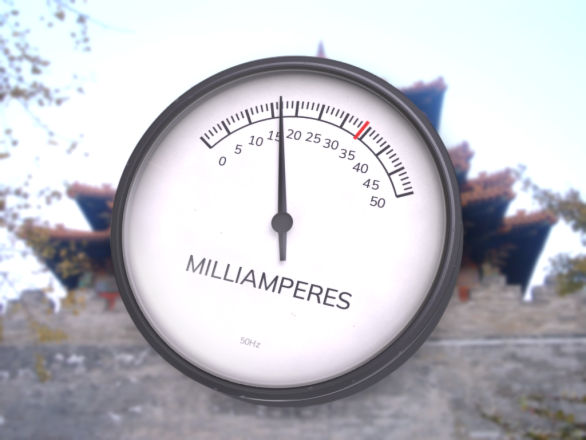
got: 17 mA
